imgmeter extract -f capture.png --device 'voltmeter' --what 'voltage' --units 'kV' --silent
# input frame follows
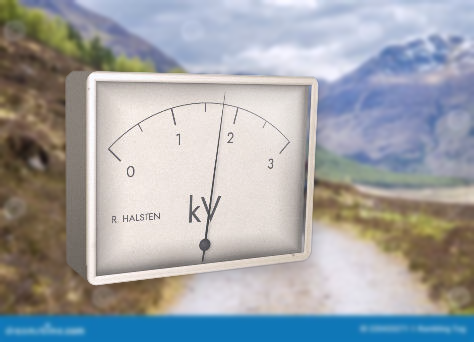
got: 1.75 kV
